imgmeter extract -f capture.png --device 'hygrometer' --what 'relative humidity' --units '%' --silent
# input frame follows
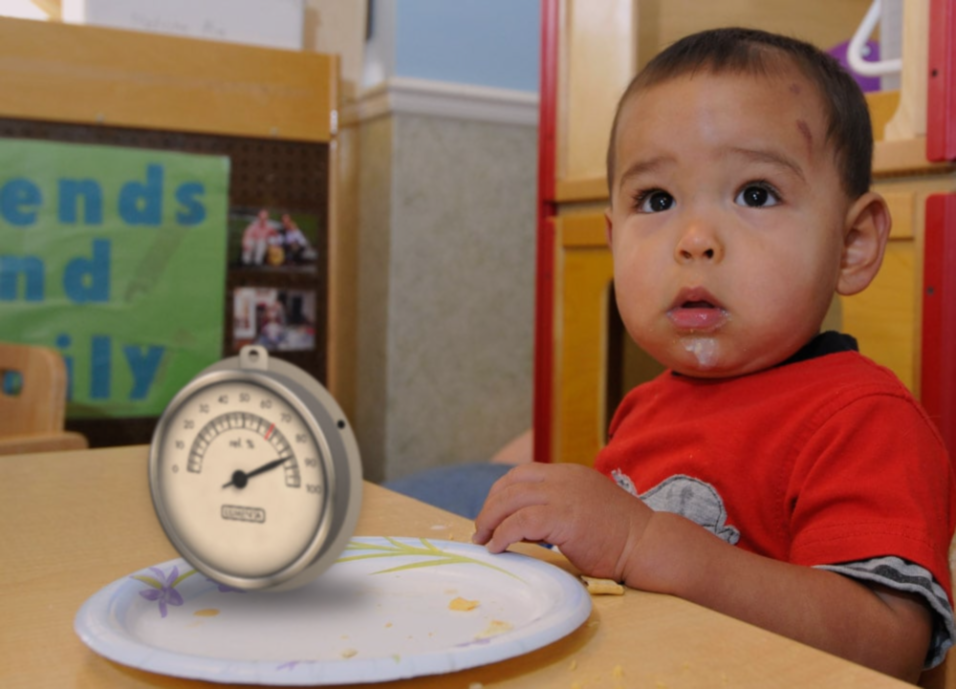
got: 85 %
